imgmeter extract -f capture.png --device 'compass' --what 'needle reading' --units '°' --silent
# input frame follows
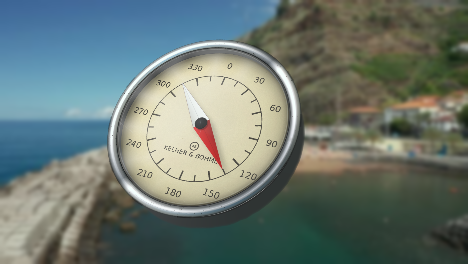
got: 135 °
